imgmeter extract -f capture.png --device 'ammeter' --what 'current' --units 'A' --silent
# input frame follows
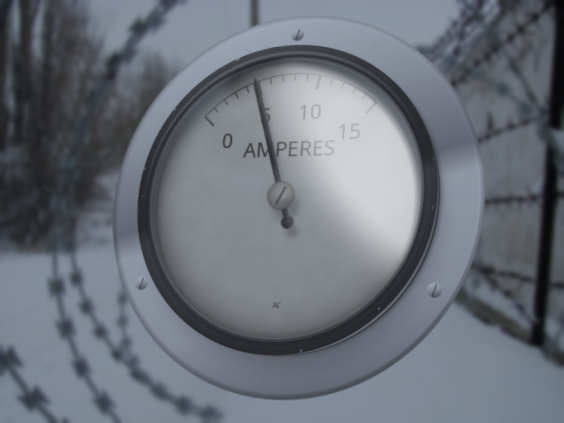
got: 5 A
